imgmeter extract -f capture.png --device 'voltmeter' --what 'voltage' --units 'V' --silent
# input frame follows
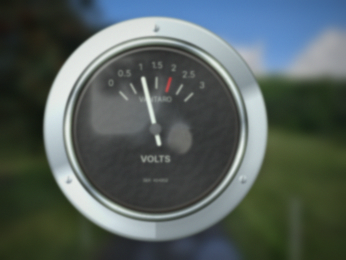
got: 1 V
